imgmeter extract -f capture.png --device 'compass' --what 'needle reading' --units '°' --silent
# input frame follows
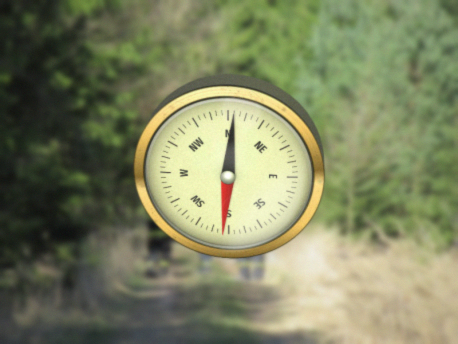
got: 185 °
